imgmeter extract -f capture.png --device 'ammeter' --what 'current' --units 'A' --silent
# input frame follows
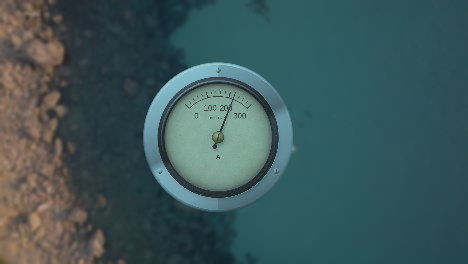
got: 220 A
